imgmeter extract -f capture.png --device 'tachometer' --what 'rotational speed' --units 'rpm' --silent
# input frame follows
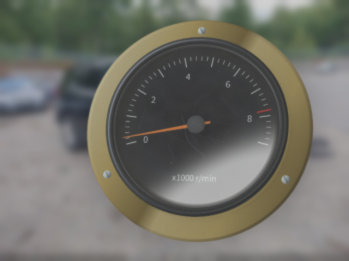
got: 200 rpm
